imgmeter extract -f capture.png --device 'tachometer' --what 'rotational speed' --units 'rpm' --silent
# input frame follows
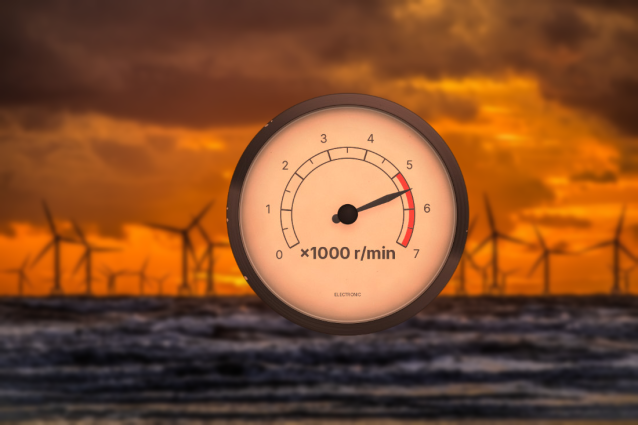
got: 5500 rpm
